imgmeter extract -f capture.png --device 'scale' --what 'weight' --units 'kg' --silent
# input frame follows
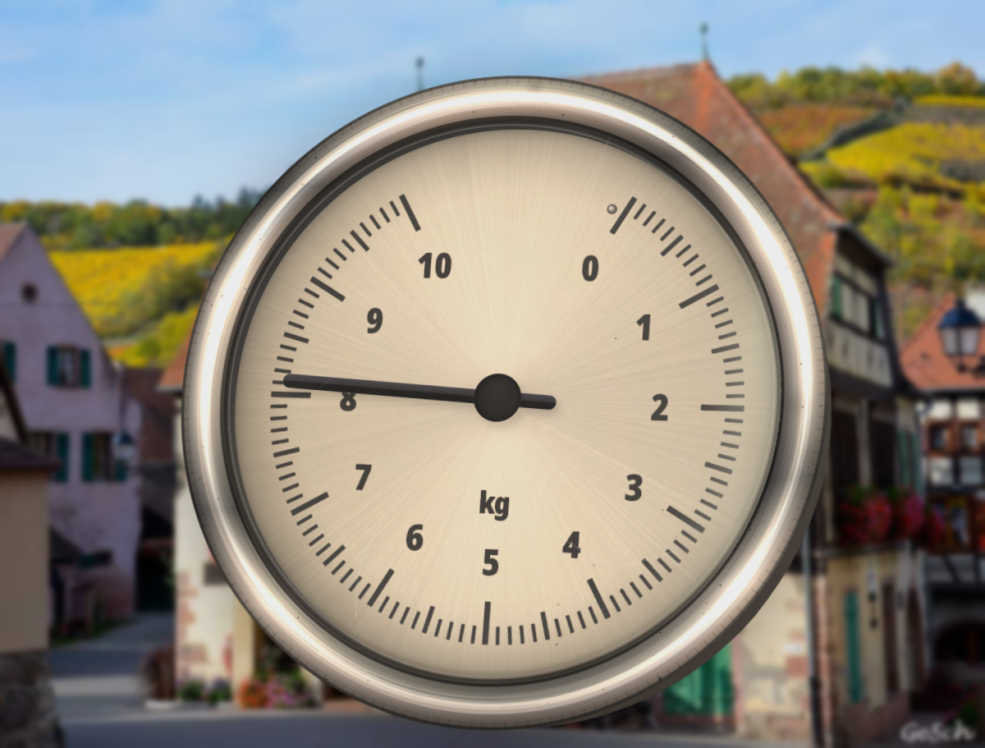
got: 8.1 kg
